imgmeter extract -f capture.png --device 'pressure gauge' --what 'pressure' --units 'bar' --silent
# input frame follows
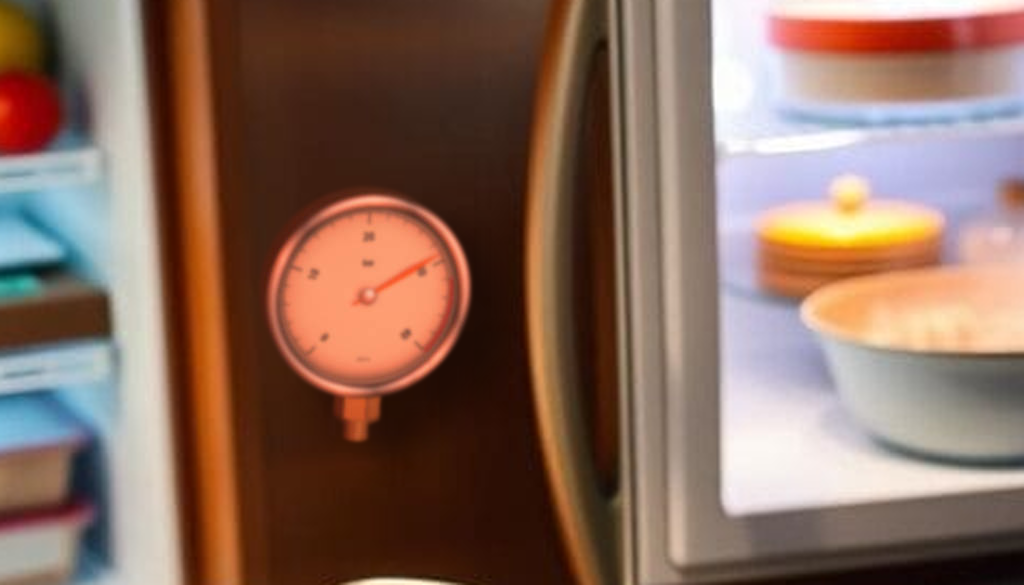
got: 29 bar
